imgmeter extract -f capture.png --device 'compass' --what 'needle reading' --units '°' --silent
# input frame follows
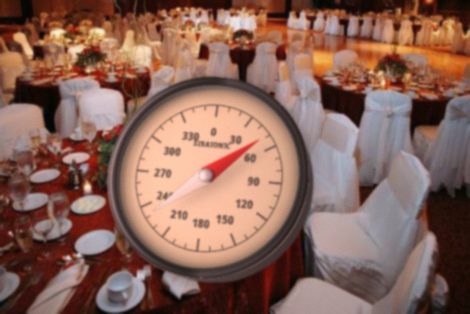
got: 50 °
